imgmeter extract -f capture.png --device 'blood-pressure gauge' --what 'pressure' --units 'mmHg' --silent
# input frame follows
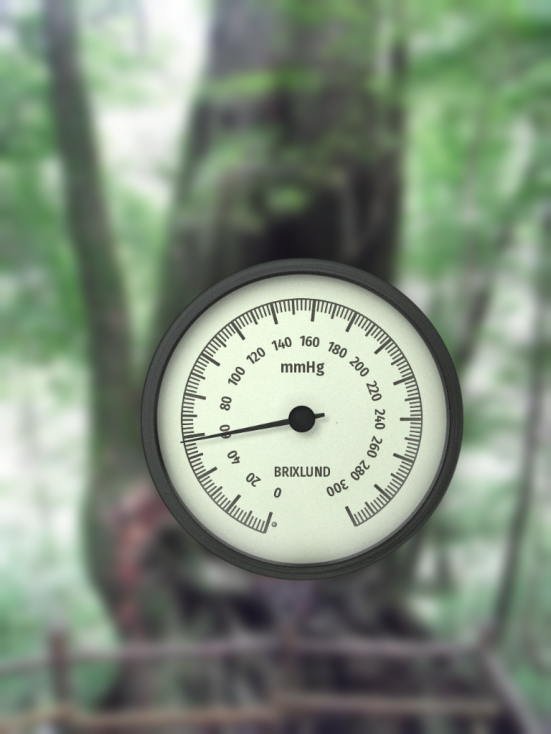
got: 58 mmHg
